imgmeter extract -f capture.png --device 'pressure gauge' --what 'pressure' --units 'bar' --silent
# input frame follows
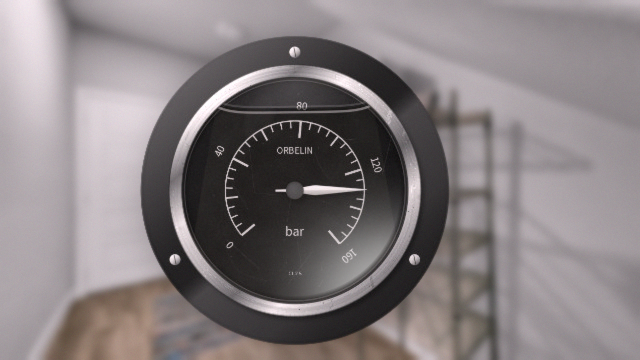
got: 130 bar
